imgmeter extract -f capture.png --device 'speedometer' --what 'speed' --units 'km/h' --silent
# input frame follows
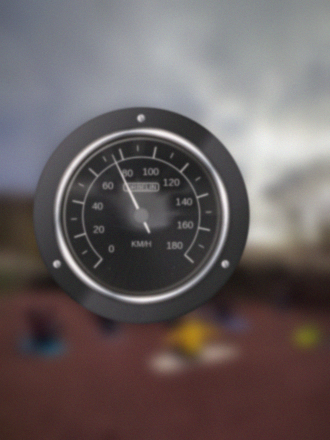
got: 75 km/h
